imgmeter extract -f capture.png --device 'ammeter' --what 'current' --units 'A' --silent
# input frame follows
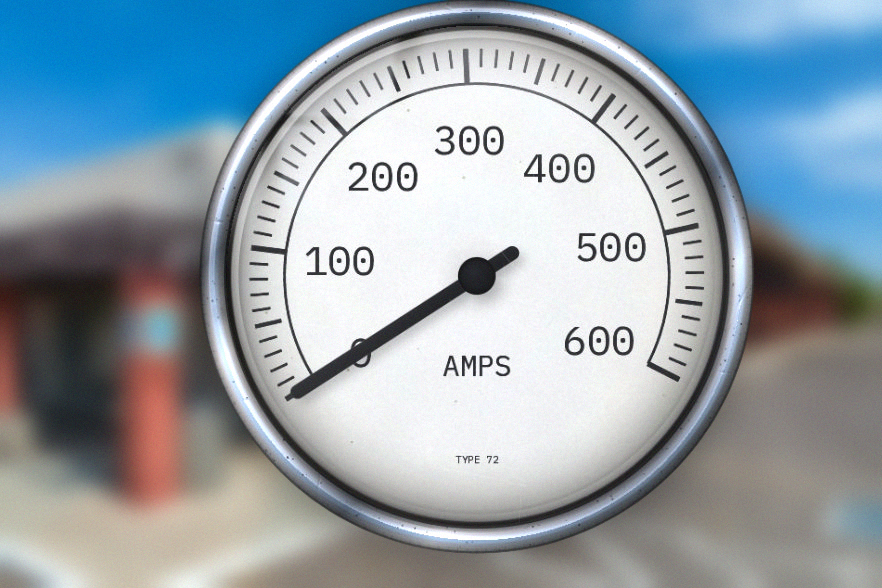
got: 0 A
